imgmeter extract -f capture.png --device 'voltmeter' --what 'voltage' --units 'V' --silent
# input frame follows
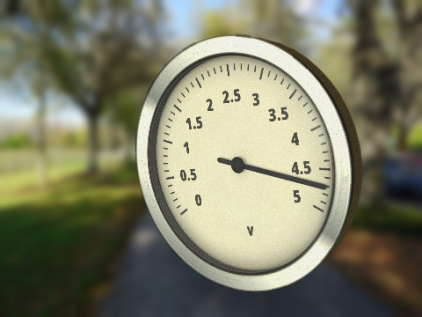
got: 4.7 V
